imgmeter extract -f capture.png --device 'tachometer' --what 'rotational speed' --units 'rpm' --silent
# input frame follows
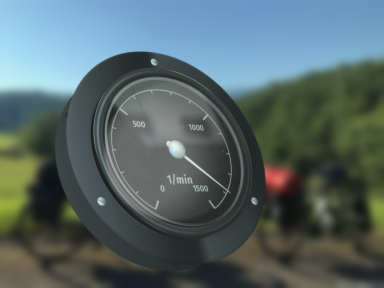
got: 1400 rpm
